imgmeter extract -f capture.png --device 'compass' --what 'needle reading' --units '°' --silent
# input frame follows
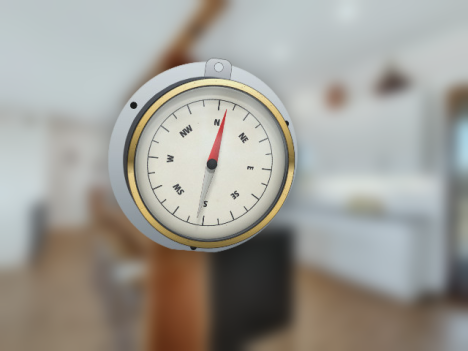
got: 7.5 °
